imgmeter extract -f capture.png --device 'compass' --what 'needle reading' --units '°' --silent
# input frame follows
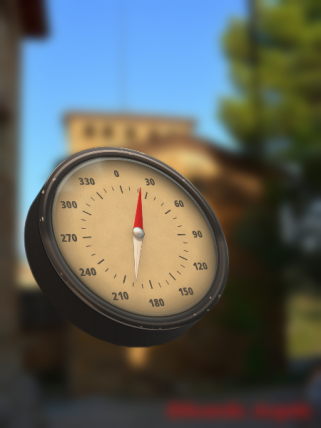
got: 20 °
